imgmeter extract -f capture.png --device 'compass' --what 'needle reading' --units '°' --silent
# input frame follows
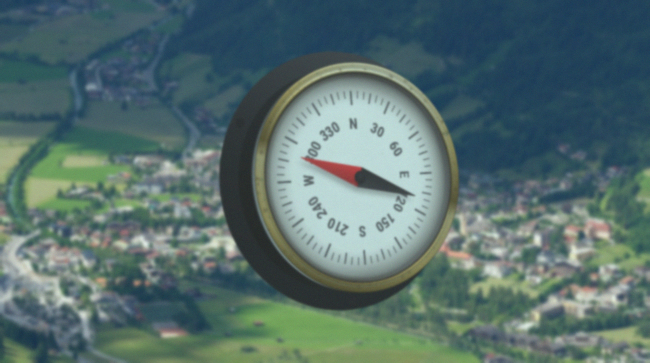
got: 290 °
